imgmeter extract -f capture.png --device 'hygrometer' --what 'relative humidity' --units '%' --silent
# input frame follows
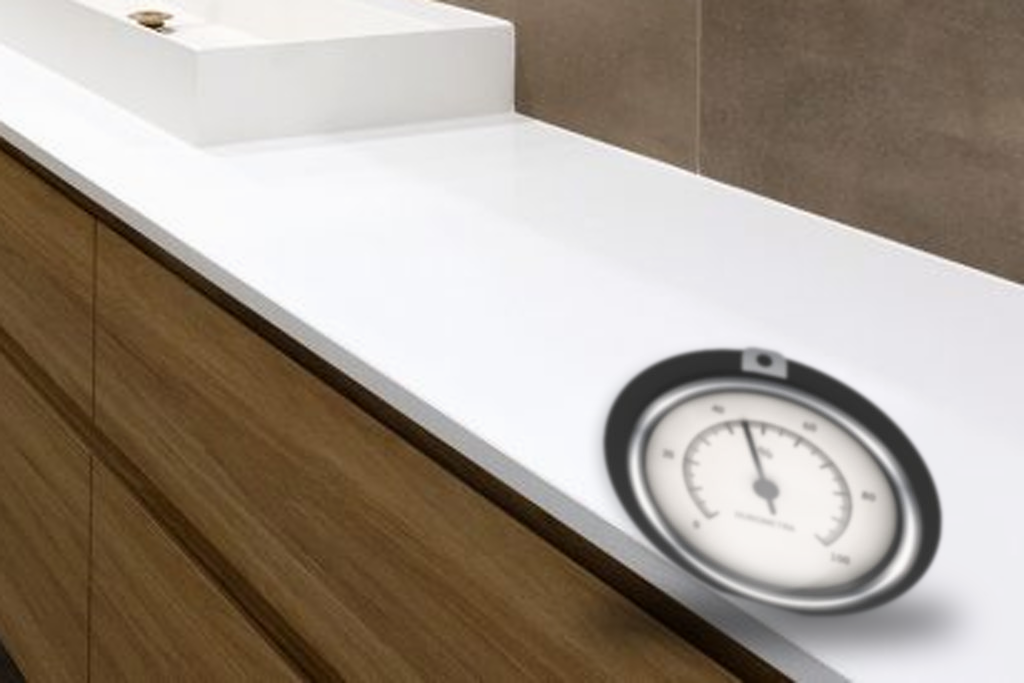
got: 45 %
